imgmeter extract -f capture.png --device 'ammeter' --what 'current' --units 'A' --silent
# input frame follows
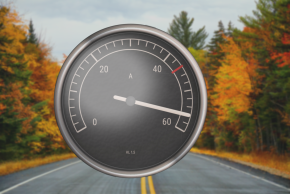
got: 56 A
